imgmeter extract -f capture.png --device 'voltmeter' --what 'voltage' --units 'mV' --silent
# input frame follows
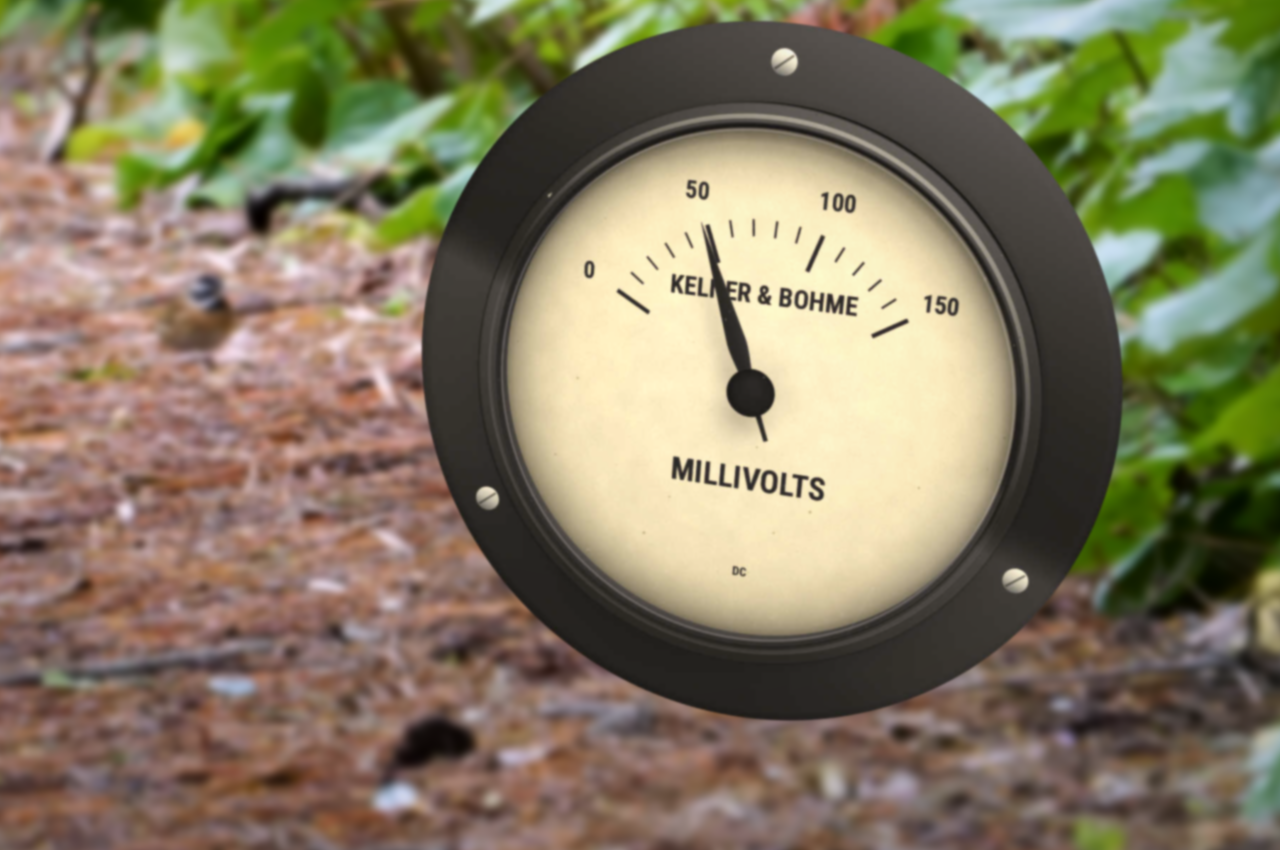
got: 50 mV
